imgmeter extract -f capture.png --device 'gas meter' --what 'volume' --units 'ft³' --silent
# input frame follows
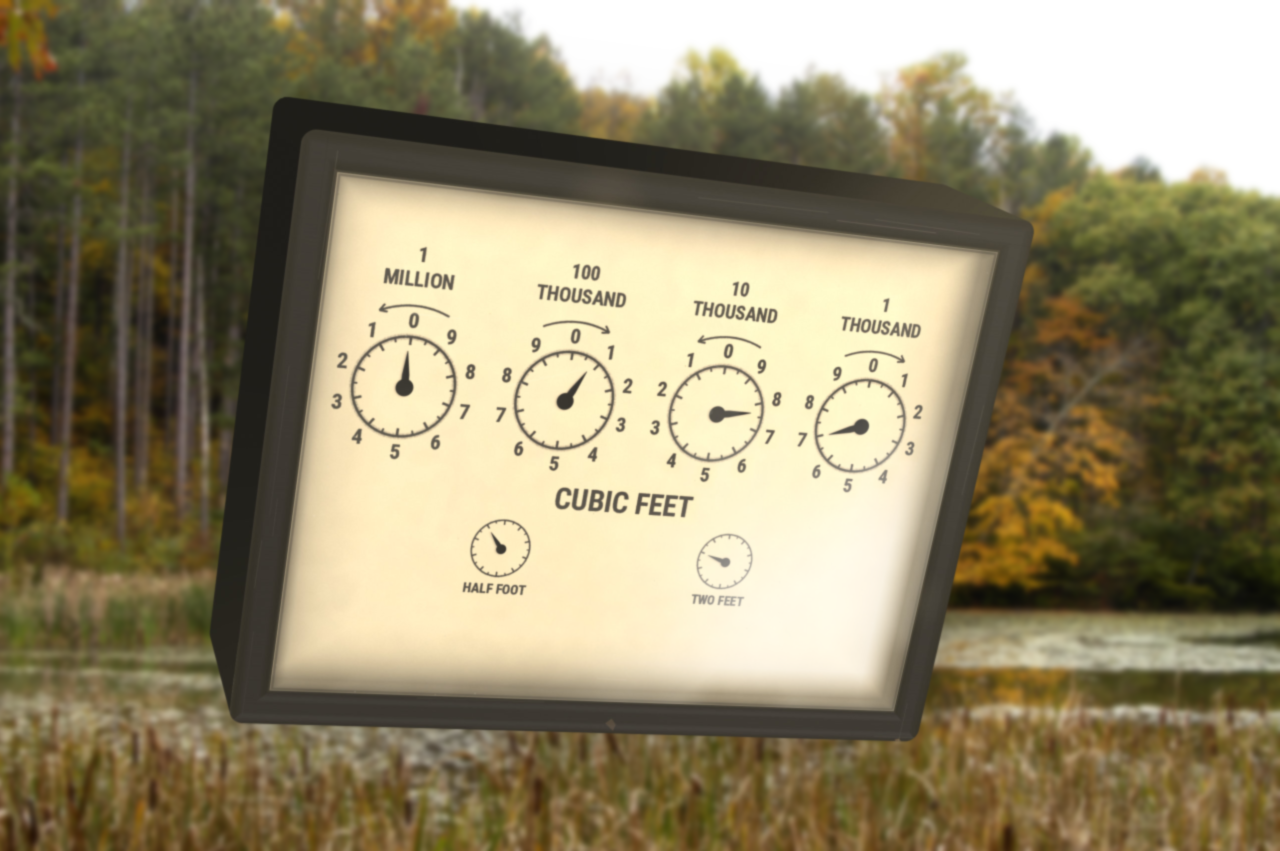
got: 7700 ft³
